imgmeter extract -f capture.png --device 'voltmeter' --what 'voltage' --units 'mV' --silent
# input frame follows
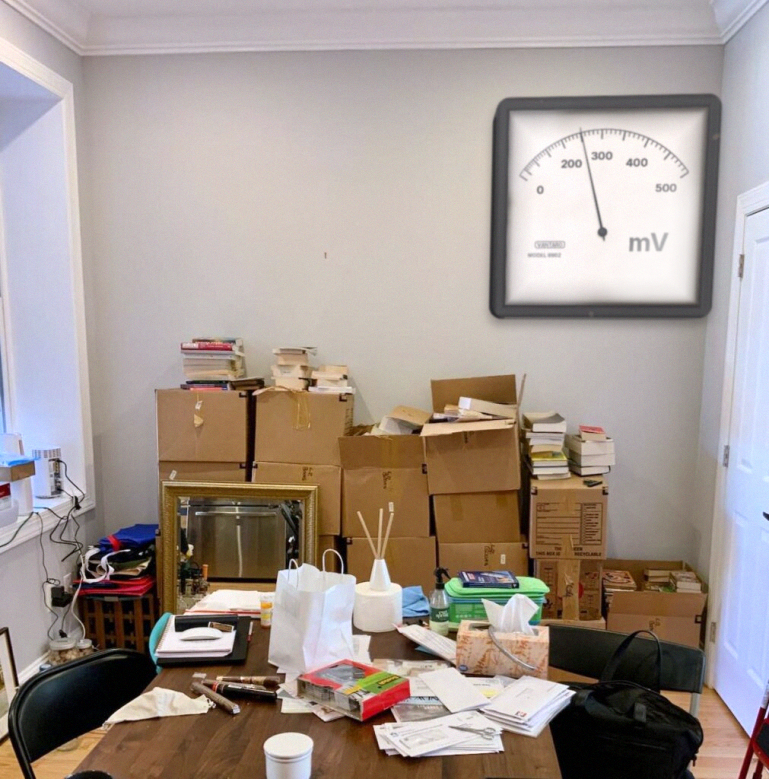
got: 250 mV
